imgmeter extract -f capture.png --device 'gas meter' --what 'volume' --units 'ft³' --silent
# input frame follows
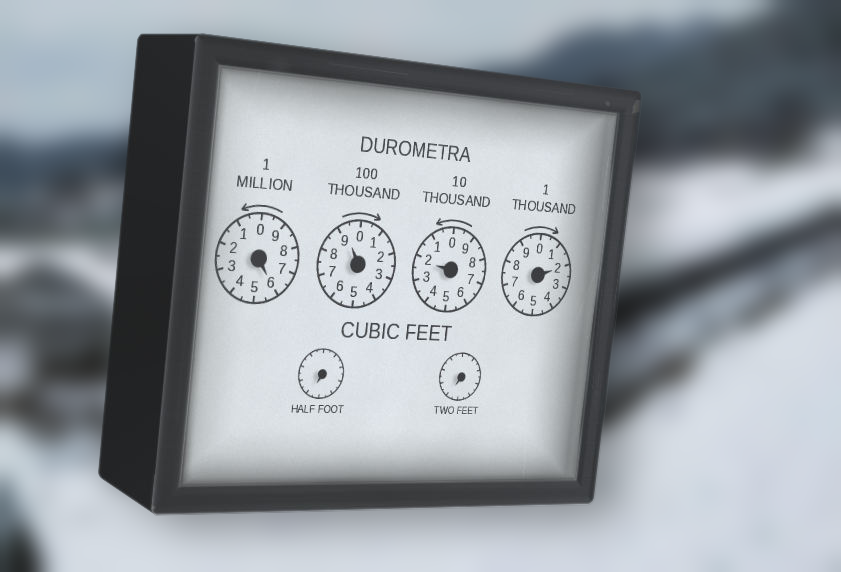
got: 592200 ft³
